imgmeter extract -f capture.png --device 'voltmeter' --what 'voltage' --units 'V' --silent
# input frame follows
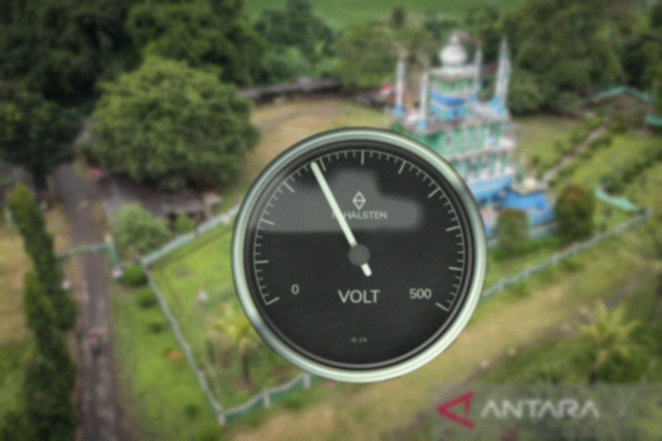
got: 190 V
